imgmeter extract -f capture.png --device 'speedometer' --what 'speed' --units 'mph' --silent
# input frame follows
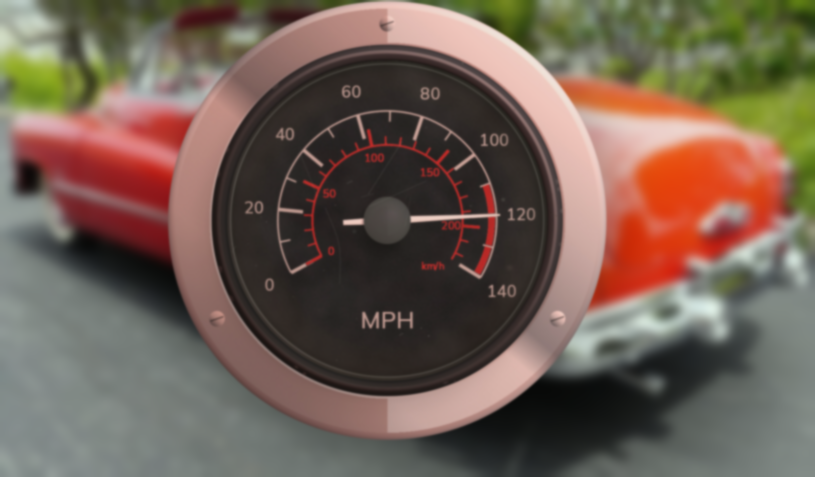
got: 120 mph
